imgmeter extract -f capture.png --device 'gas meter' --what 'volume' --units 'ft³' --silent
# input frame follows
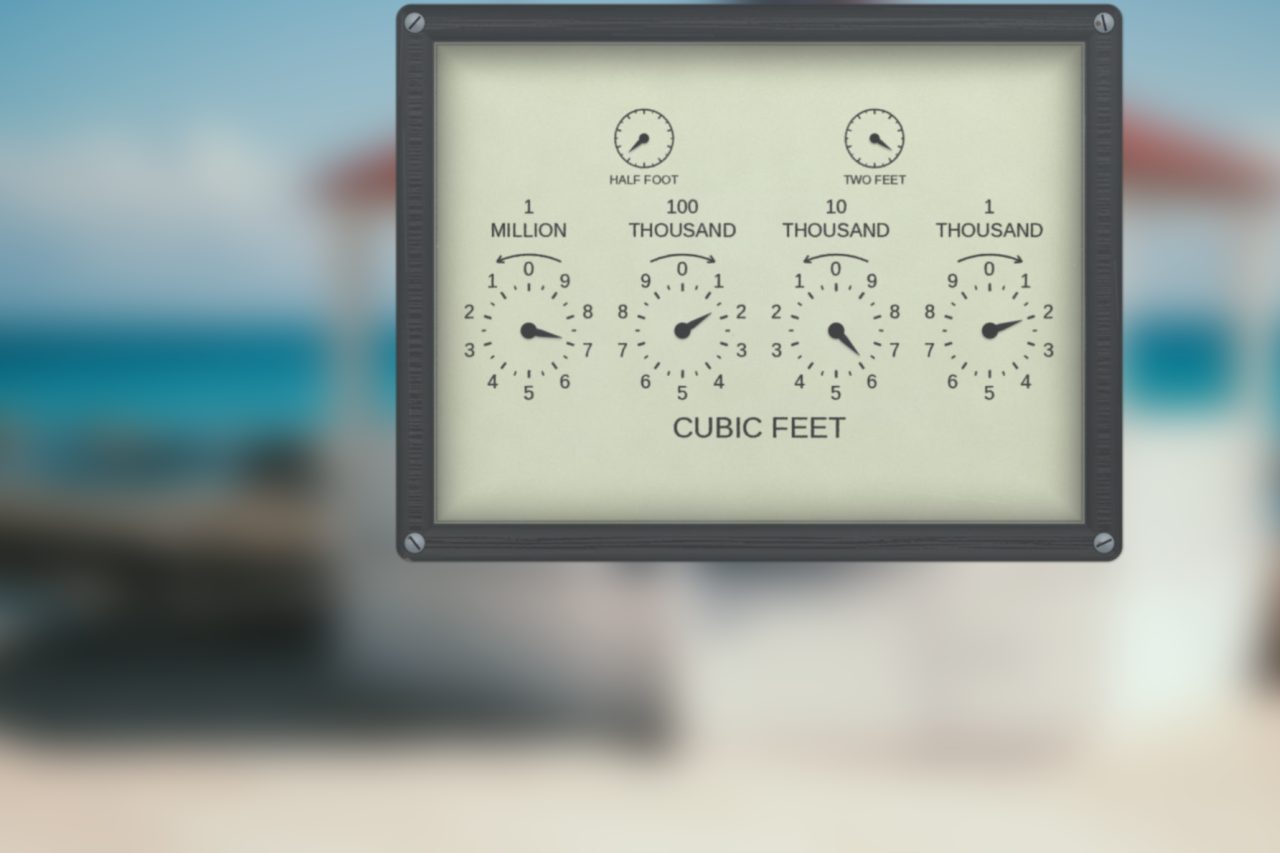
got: 716200 ft³
